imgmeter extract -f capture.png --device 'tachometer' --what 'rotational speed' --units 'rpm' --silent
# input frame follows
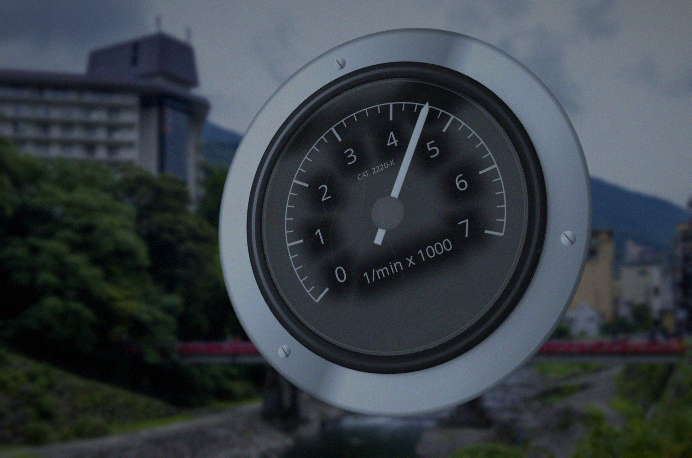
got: 4600 rpm
